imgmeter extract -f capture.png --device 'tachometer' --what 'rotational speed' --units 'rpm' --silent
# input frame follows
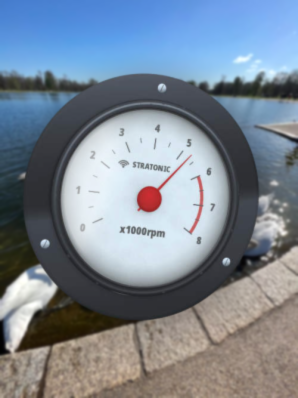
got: 5250 rpm
